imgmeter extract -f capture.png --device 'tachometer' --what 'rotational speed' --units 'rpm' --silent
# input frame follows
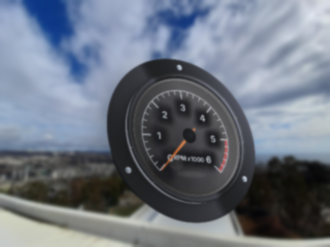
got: 0 rpm
